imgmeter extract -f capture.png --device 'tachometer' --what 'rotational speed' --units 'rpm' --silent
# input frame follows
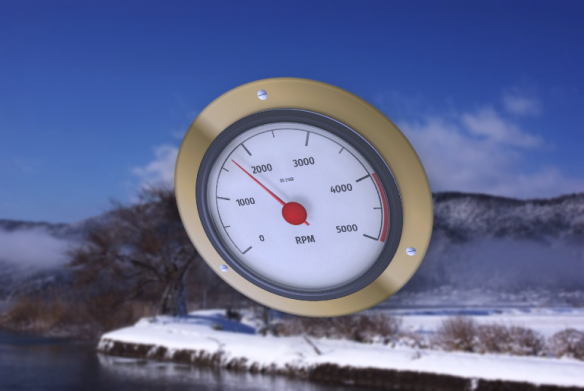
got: 1750 rpm
